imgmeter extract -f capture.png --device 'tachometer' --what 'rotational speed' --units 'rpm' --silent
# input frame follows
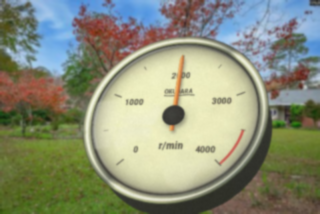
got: 2000 rpm
